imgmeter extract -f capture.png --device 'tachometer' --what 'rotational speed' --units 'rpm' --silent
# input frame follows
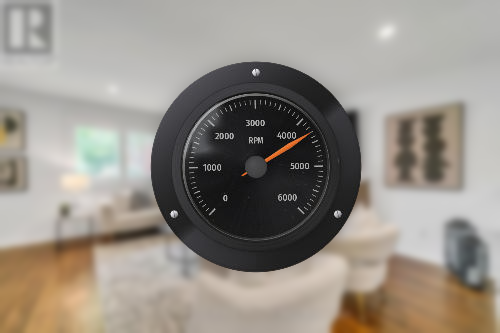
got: 4300 rpm
